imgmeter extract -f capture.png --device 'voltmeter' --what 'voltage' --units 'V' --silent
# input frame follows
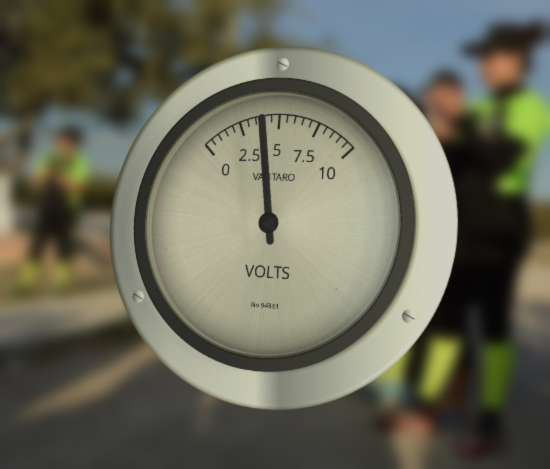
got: 4 V
